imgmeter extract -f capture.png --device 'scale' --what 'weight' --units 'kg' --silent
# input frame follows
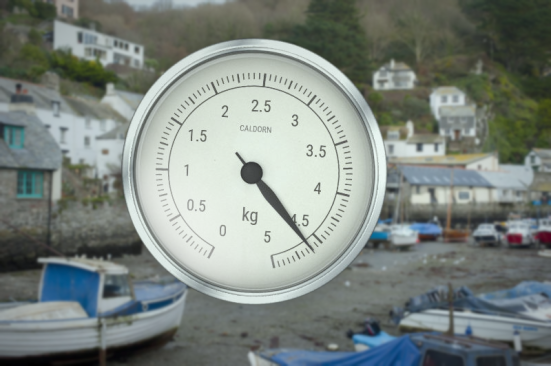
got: 4.6 kg
